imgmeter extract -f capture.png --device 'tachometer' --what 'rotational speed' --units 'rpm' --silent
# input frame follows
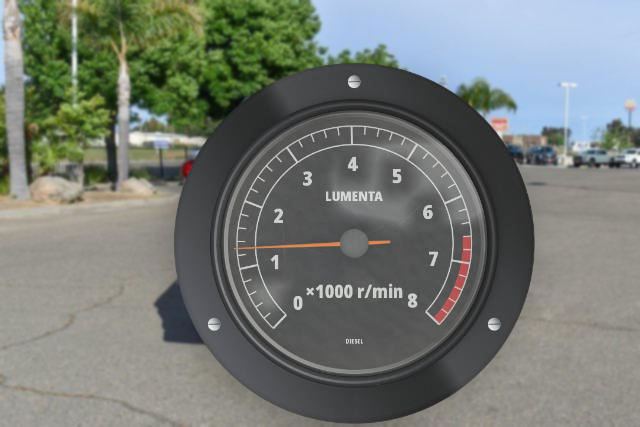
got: 1300 rpm
